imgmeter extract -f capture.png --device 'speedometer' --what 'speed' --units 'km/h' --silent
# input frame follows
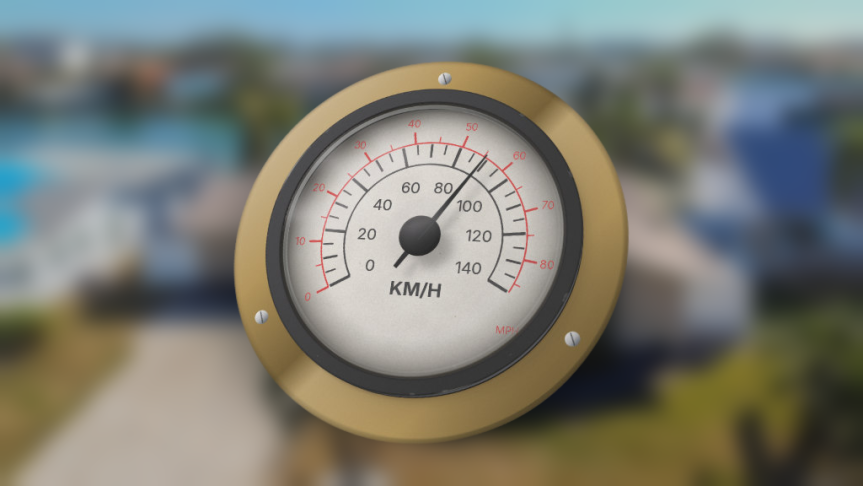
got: 90 km/h
